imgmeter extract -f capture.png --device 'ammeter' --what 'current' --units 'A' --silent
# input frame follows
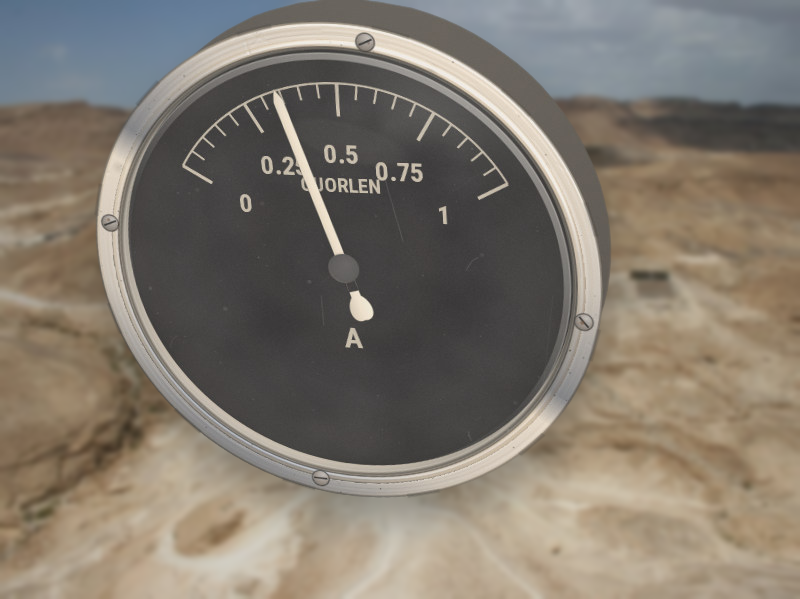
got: 0.35 A
